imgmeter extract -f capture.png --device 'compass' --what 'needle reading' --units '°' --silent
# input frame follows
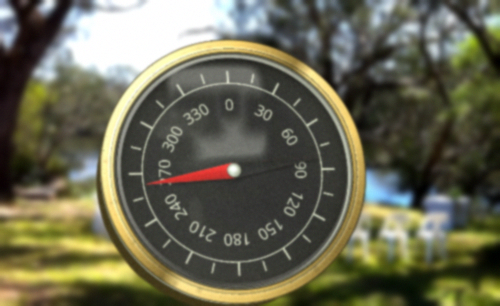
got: 262.5 °
